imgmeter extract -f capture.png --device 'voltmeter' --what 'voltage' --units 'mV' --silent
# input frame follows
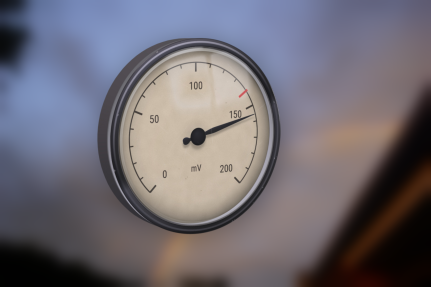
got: 155 mV
